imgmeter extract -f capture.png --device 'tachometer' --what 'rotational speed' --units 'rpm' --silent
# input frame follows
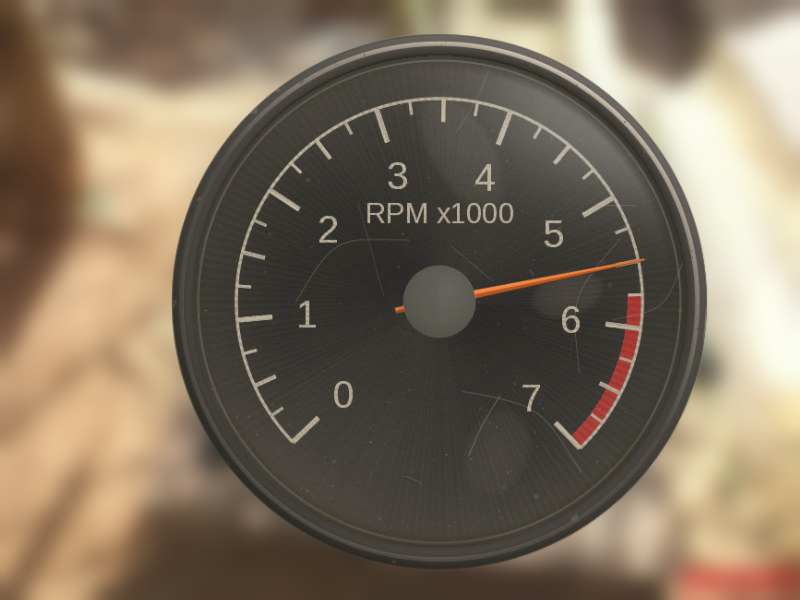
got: 5500 rpm
